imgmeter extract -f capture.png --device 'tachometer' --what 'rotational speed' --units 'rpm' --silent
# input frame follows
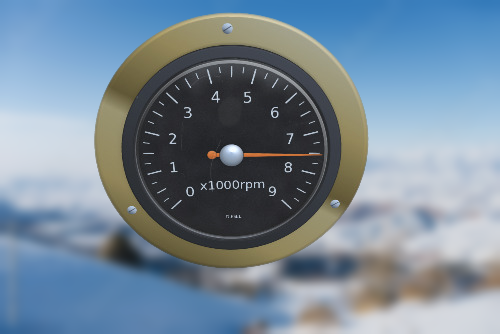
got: 7500 rpm
